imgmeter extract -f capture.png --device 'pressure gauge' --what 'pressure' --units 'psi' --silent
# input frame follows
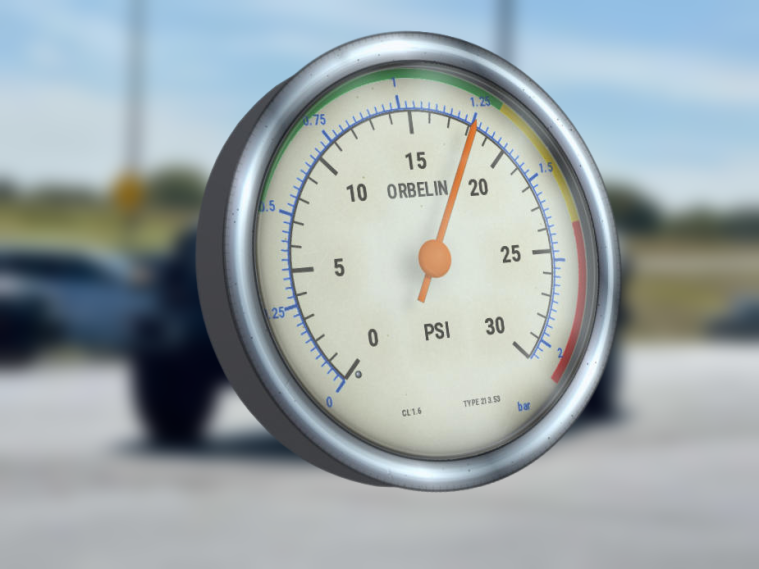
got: 18 psi
